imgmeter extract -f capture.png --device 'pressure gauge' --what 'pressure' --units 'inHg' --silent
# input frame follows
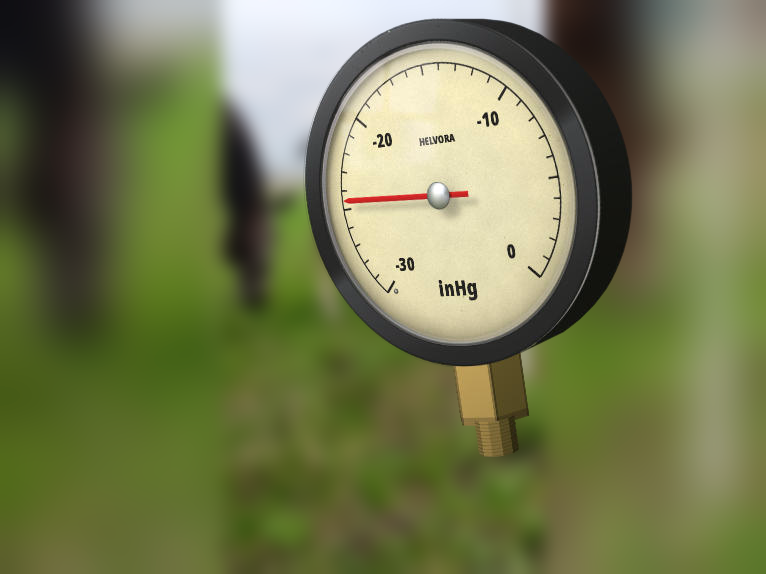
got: -24.5 inHg
